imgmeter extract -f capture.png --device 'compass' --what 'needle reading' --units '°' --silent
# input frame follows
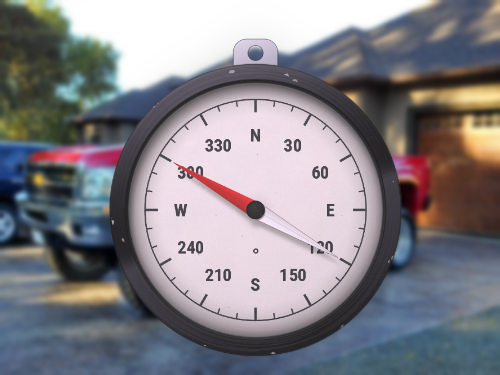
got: 300 °
